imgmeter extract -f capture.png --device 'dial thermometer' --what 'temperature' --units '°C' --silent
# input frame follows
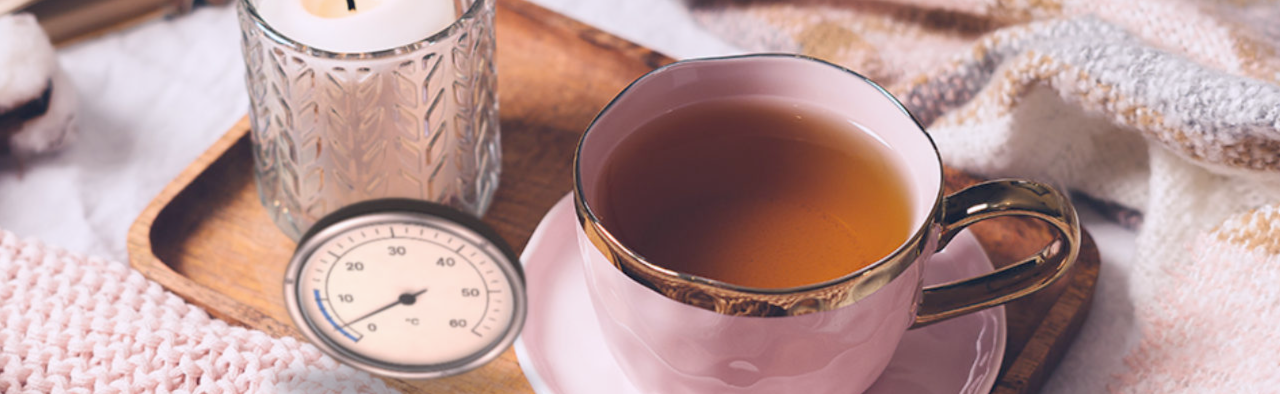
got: 4 °C
